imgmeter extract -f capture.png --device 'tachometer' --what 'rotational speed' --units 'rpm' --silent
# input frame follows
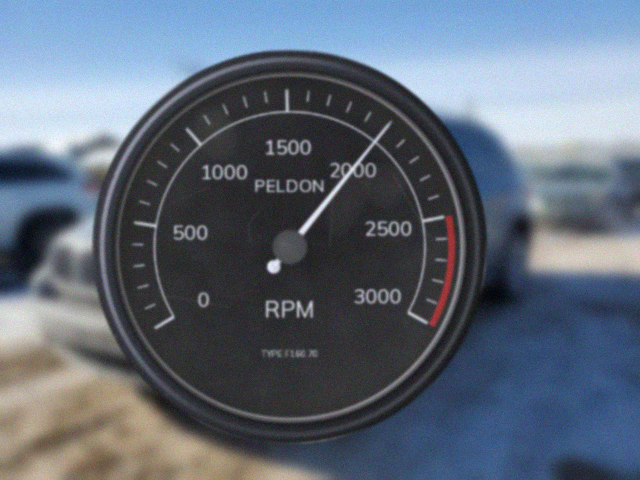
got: 2000 rpm
